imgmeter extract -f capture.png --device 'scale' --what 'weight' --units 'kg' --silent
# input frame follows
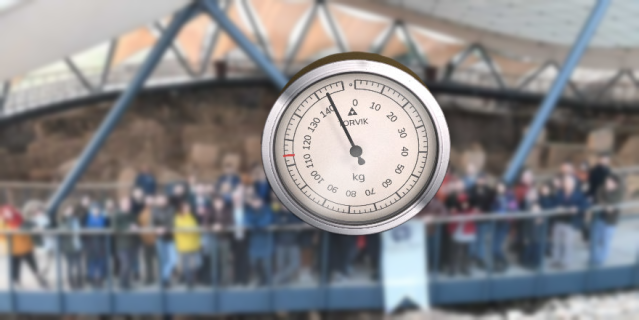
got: 144 kg
